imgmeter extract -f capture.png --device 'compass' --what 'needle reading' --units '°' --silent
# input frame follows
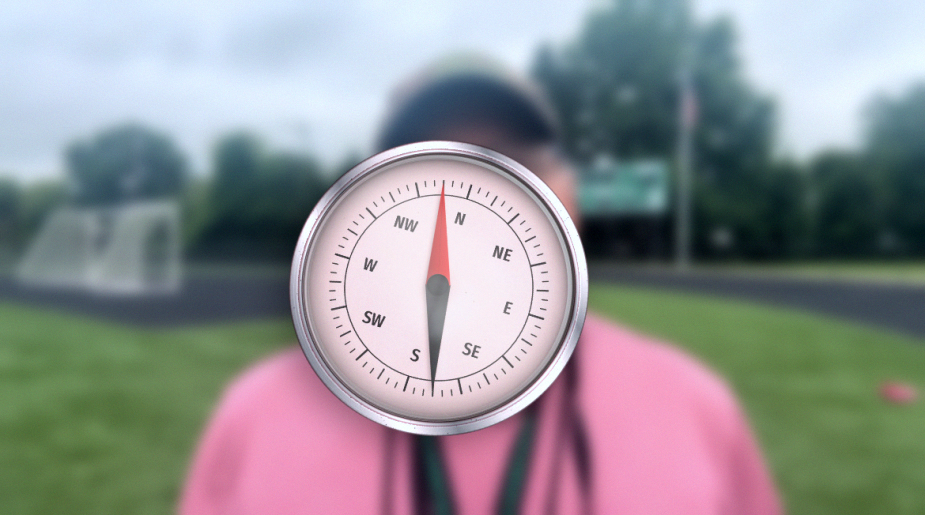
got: 345 °
